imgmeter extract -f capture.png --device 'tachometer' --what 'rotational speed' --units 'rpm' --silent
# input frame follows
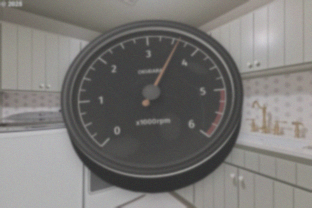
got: 3625 rpm
